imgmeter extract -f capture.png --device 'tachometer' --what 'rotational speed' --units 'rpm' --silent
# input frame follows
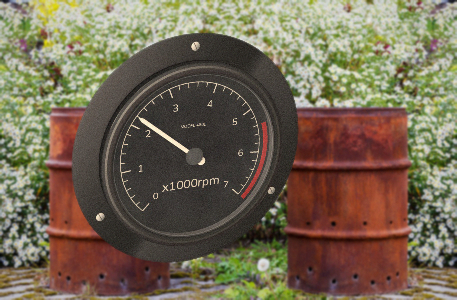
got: 2200 rpm
